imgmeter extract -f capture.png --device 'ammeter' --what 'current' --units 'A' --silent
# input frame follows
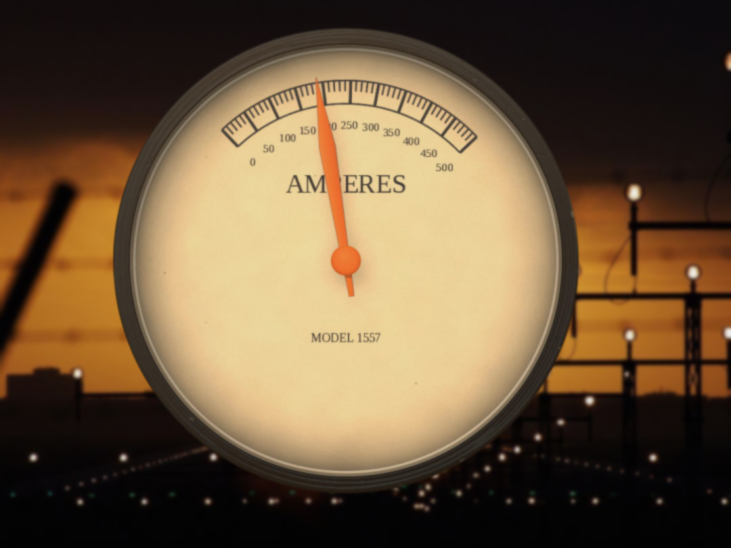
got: 190 A
